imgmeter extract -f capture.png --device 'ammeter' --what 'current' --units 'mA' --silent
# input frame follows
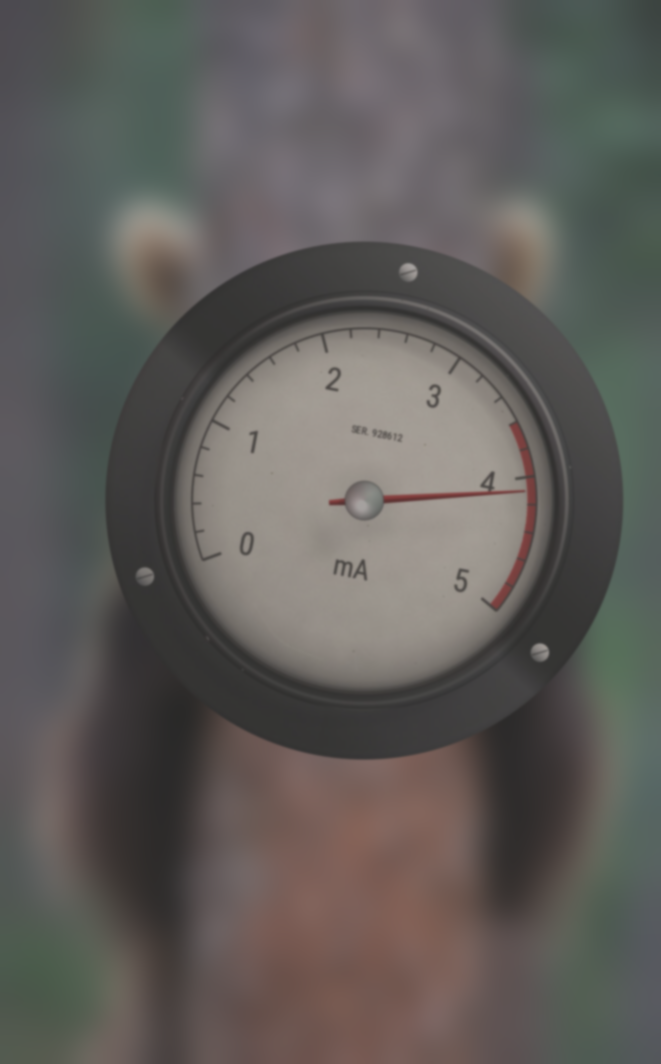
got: 4.1 mA
